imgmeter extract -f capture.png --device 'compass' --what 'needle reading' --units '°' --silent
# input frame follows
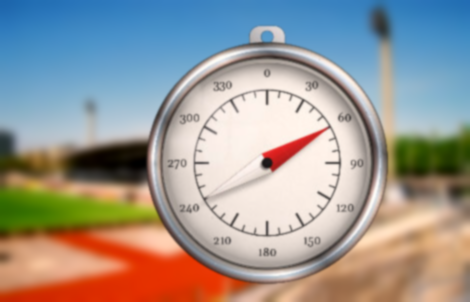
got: 60 °
